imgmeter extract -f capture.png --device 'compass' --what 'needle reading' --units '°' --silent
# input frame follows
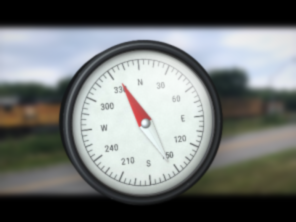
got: 335 °
